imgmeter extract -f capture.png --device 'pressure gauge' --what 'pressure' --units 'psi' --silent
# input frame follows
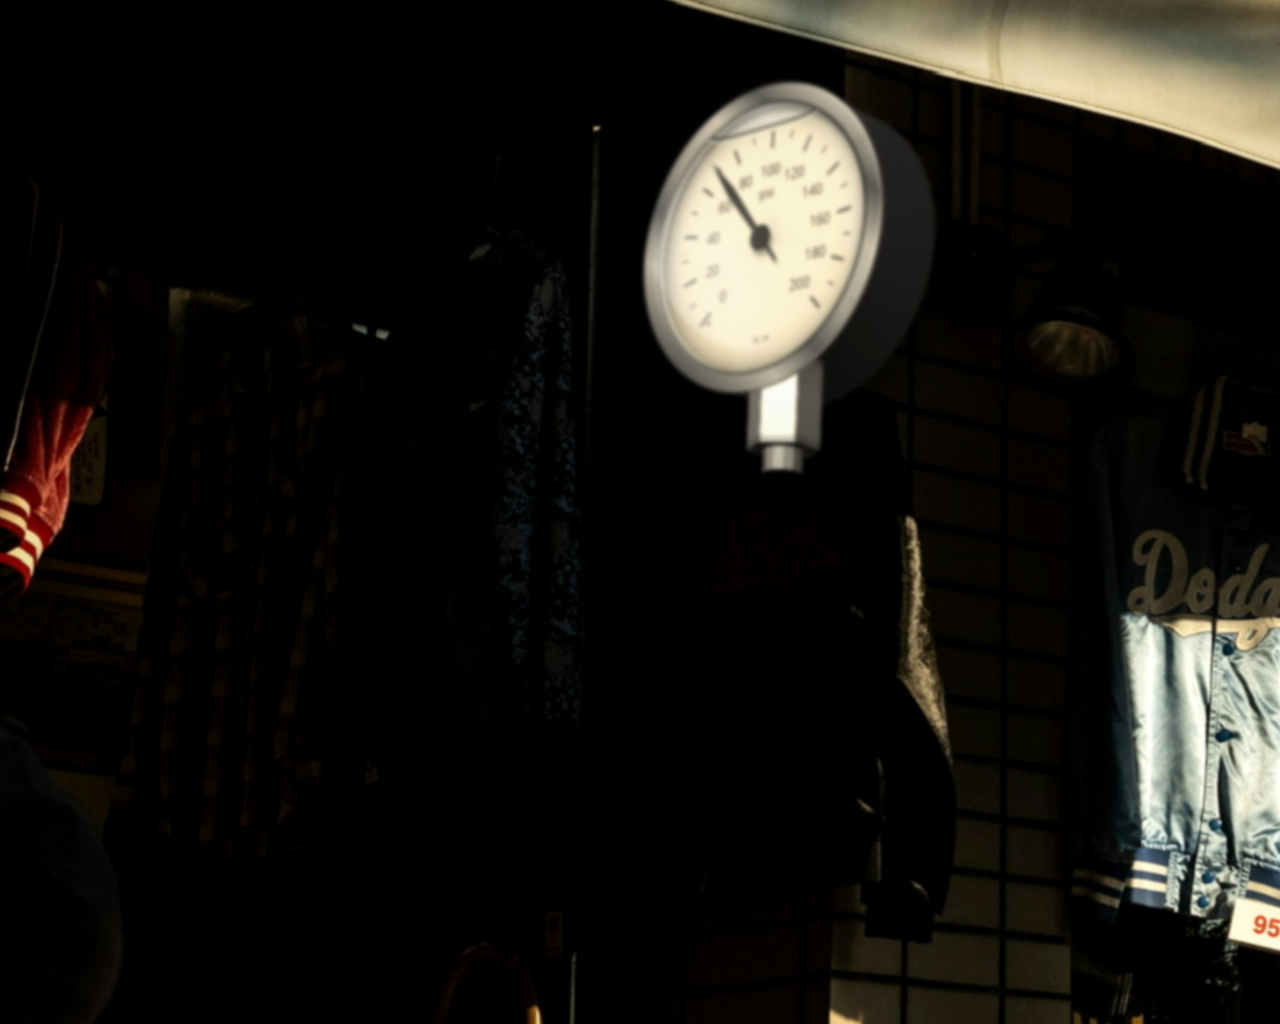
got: 70 psi
